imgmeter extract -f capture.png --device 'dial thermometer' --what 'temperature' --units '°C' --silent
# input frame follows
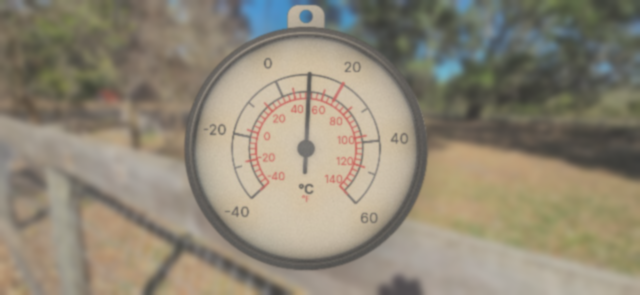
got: 10 °C
